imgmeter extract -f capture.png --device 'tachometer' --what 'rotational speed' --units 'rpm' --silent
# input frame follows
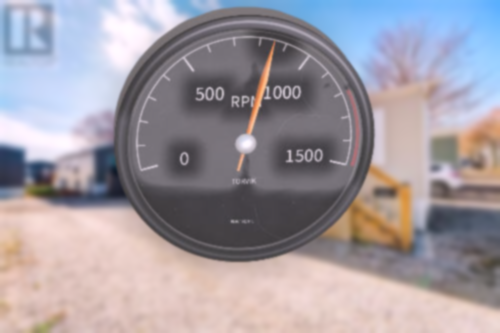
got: 850 rpm
